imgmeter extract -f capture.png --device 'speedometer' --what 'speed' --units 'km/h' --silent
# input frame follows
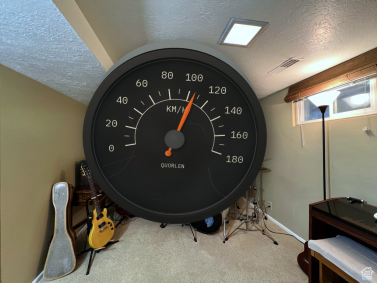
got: 105 km/h
